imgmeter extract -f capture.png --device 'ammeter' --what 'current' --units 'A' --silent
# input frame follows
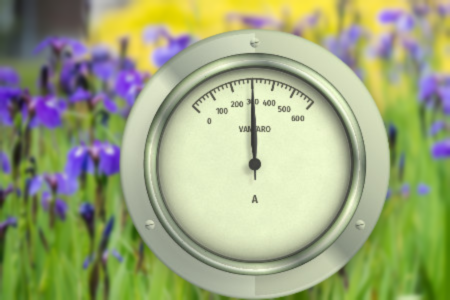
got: 300 A
